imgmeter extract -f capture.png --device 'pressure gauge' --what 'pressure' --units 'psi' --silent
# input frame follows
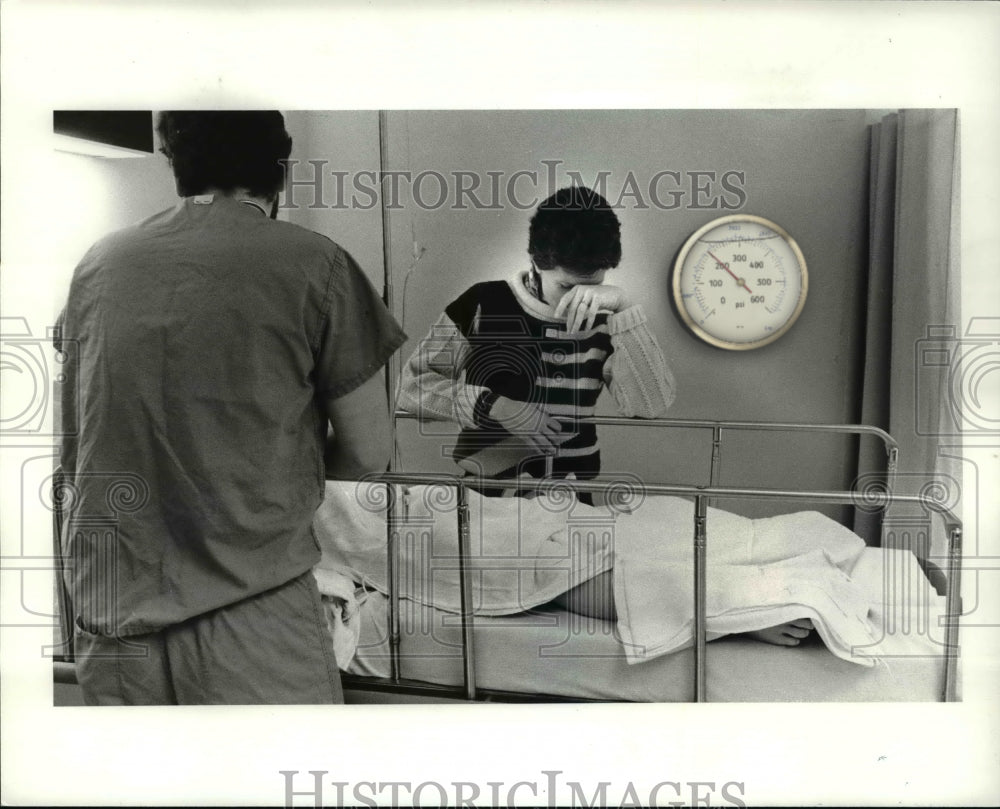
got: 200 psi
